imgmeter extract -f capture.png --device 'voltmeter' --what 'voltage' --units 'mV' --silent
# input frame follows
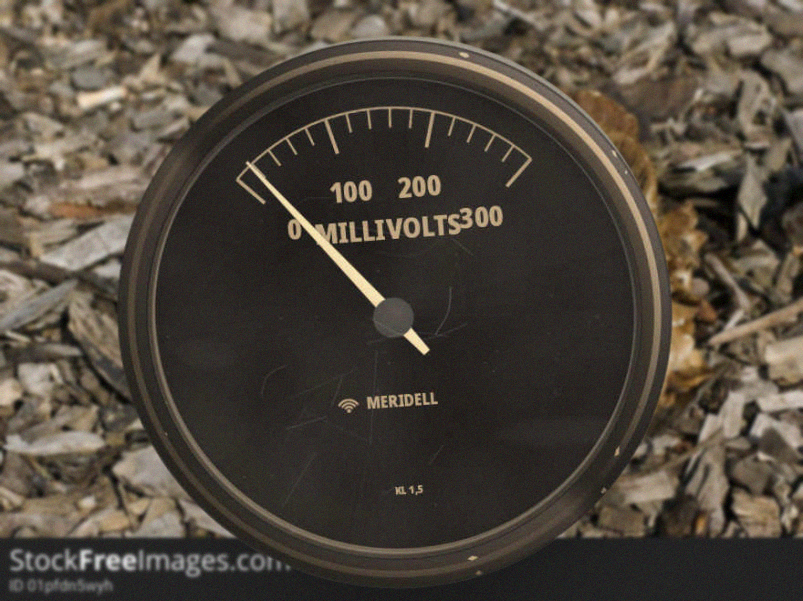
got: 20 mV
